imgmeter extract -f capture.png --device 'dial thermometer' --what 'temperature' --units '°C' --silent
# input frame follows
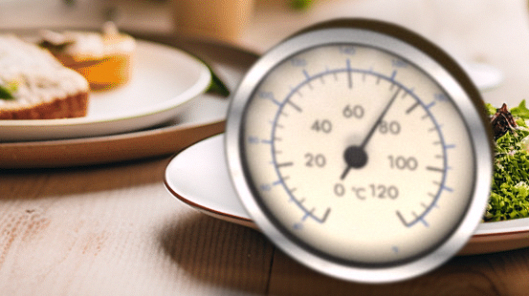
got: 74 °C
